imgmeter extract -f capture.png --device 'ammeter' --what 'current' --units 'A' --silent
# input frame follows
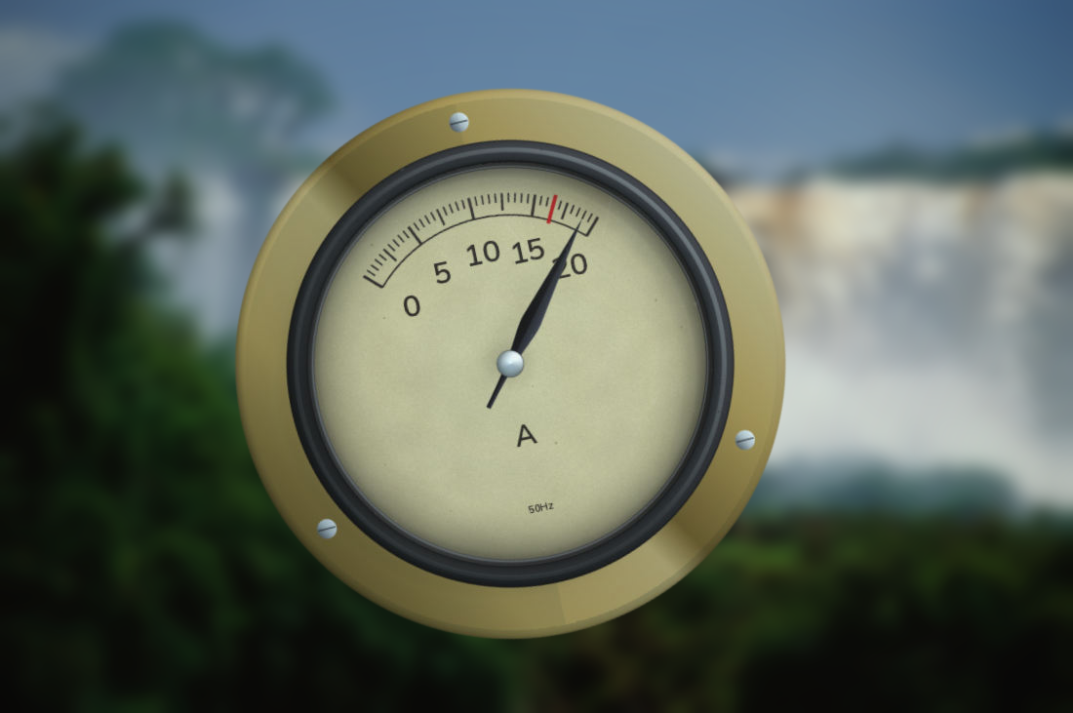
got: 19 A
